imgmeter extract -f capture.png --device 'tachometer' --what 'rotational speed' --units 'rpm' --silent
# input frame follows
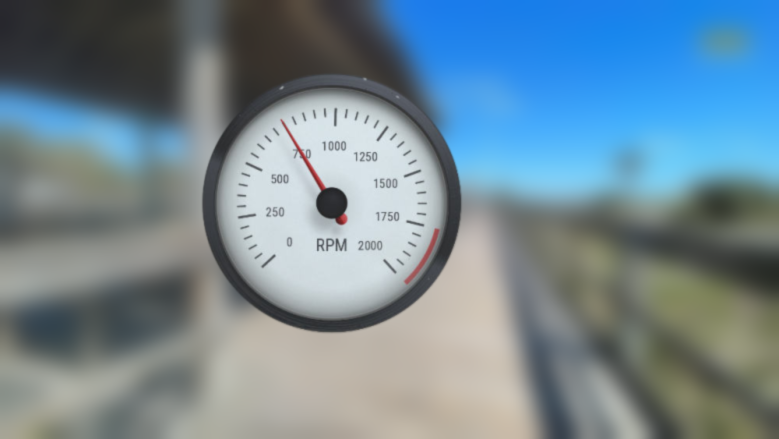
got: 750 rpm
